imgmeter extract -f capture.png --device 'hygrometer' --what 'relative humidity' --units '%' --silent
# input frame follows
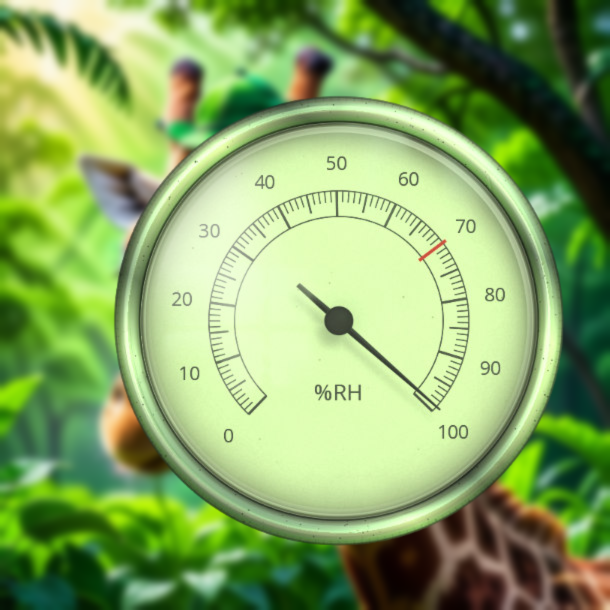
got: 99 %
